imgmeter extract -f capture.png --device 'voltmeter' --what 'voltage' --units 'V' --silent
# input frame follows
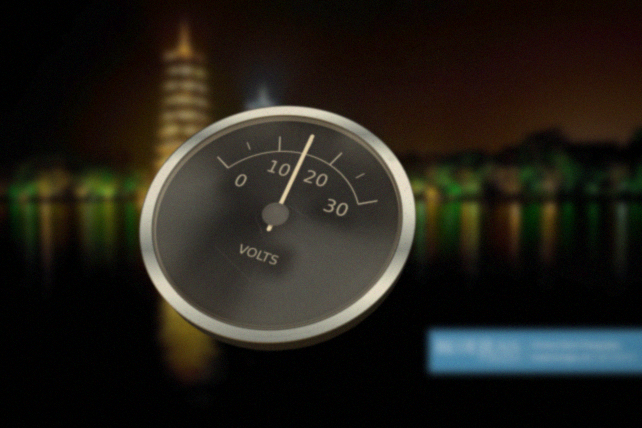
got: 15 V
